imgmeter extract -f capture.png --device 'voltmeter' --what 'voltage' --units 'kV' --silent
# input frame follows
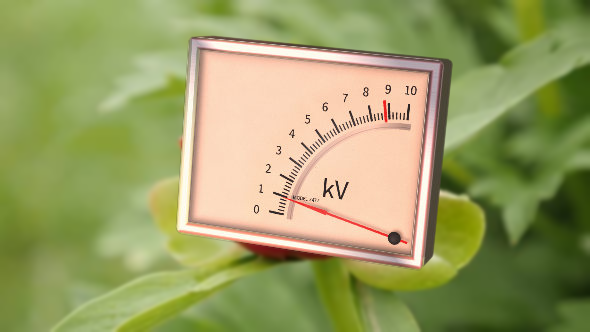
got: 1 kV
